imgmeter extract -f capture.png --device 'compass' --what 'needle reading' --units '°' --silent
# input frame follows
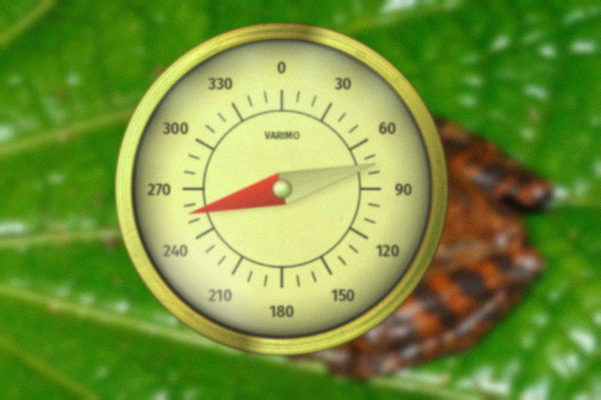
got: 255 °
